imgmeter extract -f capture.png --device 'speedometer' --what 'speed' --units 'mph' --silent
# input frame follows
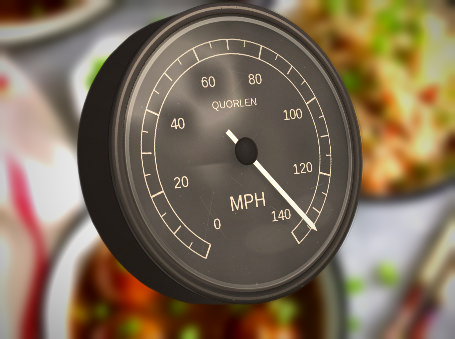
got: 135 mph
